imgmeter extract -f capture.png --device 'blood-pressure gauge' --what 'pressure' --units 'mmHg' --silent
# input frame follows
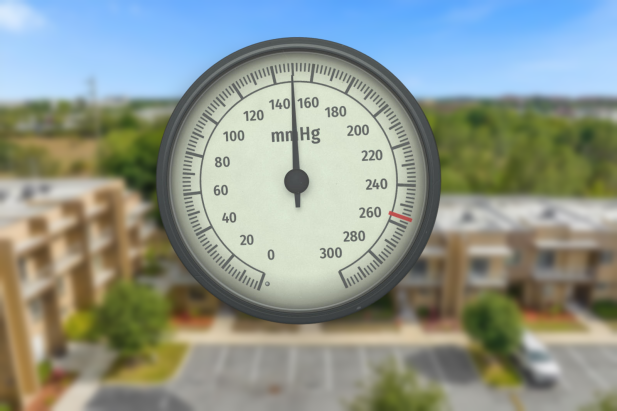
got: 150 mmHg
